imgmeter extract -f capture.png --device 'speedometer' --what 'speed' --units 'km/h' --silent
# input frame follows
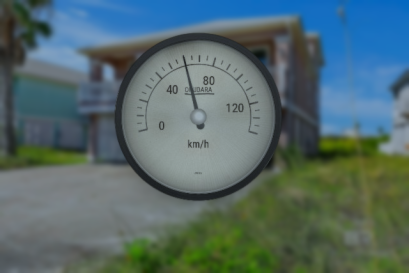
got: 60 km/h
